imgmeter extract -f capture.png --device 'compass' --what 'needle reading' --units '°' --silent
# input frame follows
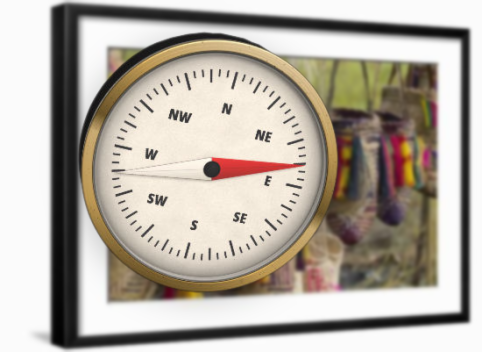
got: 75 °
